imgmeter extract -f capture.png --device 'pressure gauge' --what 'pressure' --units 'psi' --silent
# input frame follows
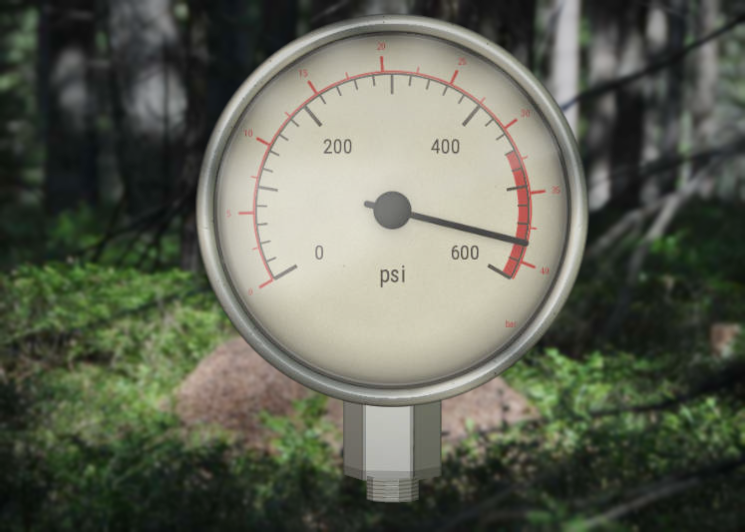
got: 560 psi
